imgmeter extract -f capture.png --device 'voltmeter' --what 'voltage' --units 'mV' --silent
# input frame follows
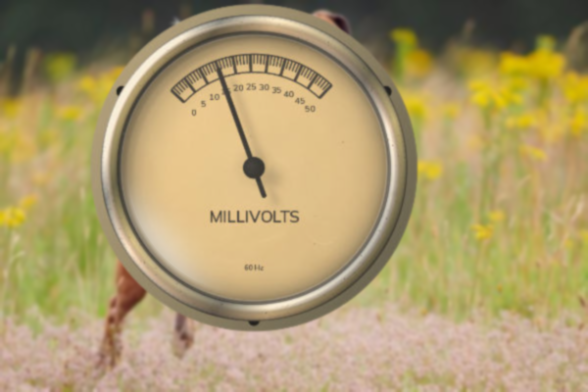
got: 15 mV
